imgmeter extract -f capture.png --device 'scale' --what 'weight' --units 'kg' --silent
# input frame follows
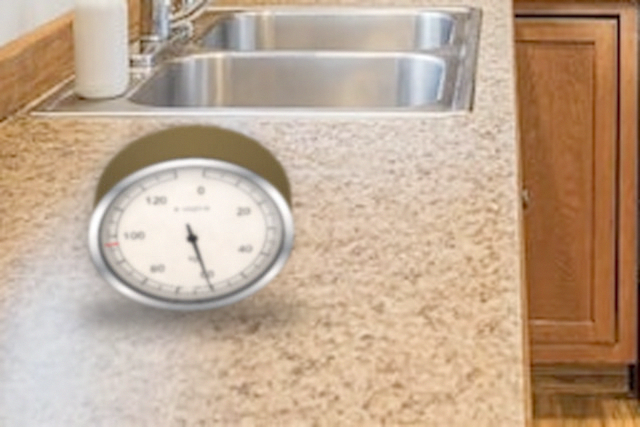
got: 60 kg
